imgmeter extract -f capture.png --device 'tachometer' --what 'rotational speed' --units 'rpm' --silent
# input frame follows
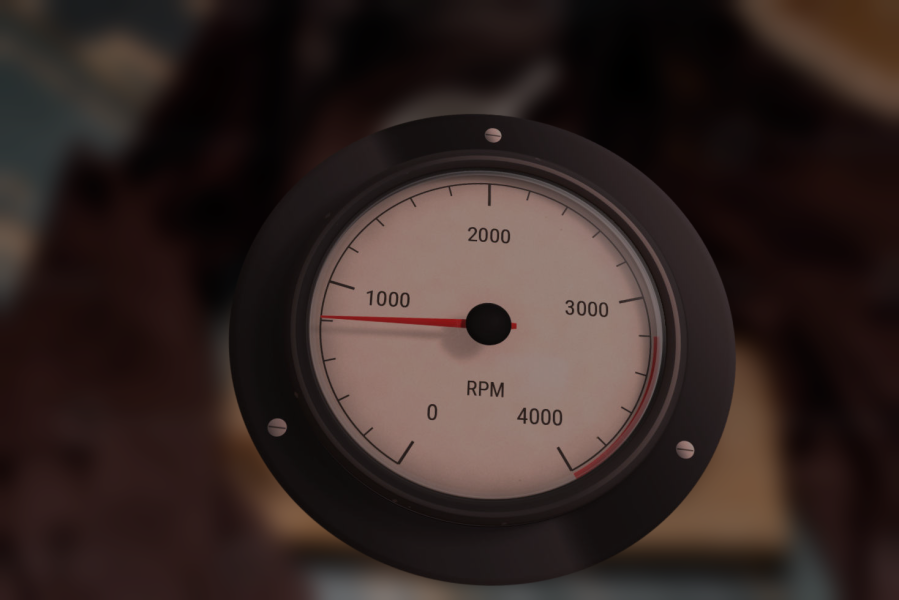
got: 800 rpm
